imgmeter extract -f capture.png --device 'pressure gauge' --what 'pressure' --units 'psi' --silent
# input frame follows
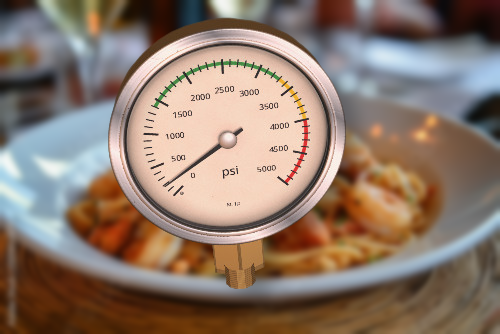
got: 200 psi
